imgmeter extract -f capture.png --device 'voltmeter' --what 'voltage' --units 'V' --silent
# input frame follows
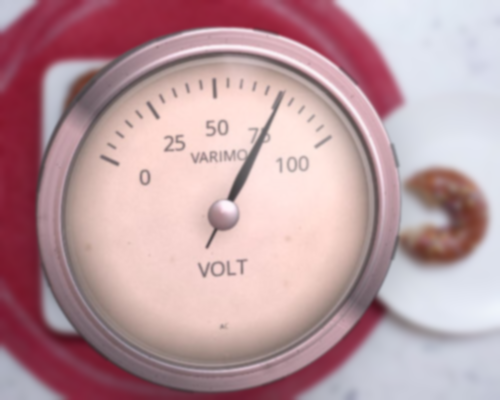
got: 75 V
